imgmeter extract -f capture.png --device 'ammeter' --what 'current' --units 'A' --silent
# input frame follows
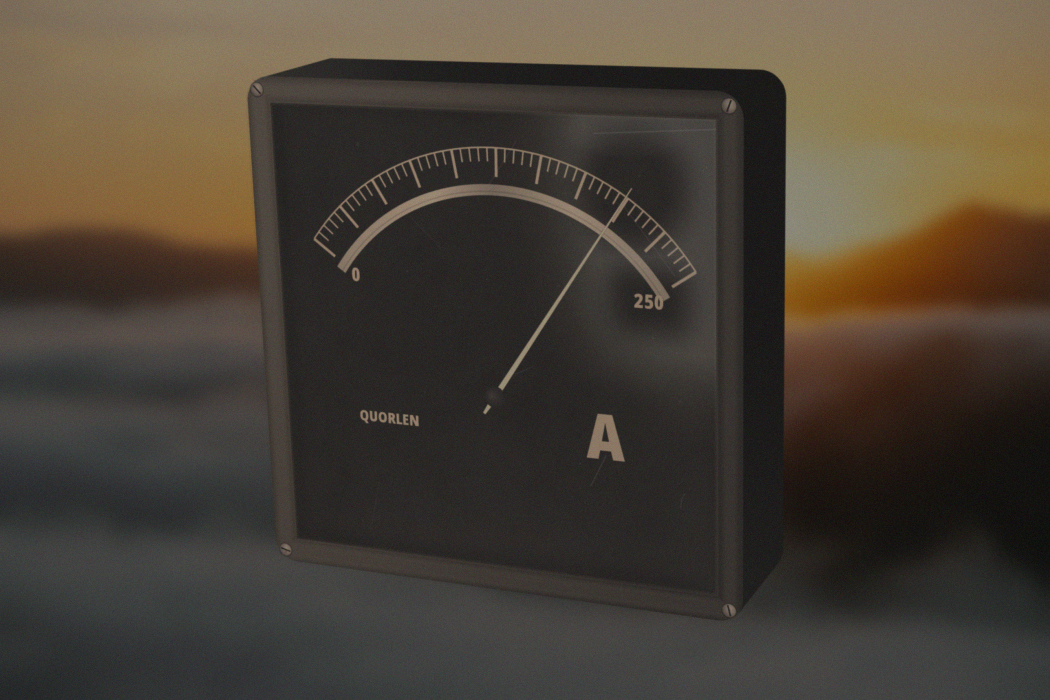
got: 200 A
